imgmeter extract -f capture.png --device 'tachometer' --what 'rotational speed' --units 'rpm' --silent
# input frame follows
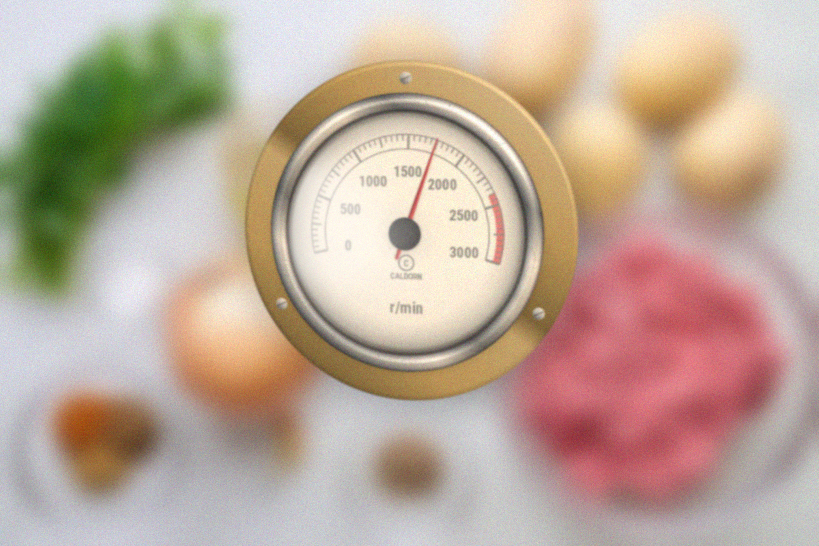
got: 1750 rpm
